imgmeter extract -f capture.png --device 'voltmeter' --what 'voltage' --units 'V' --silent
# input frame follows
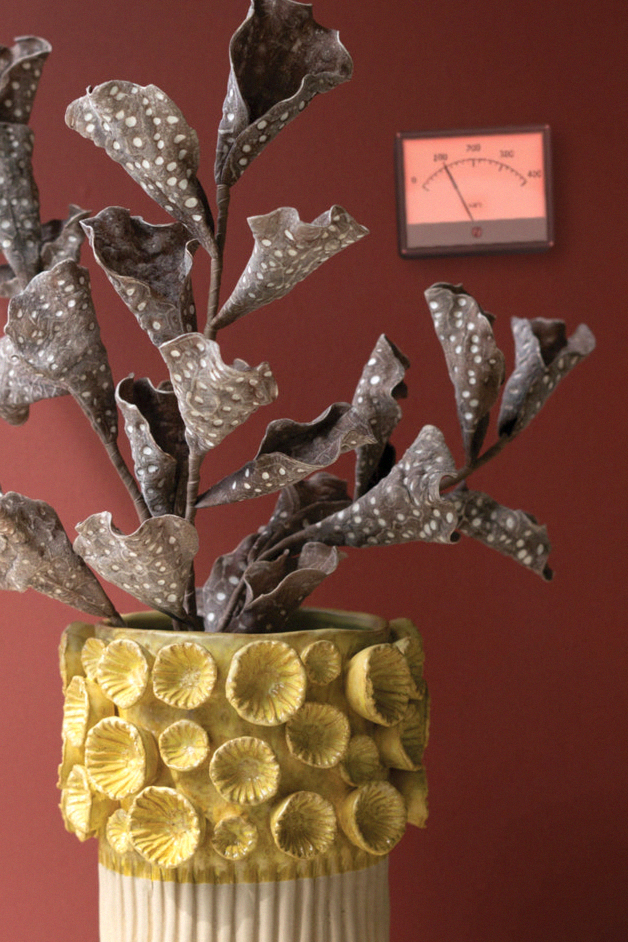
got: 100 V
